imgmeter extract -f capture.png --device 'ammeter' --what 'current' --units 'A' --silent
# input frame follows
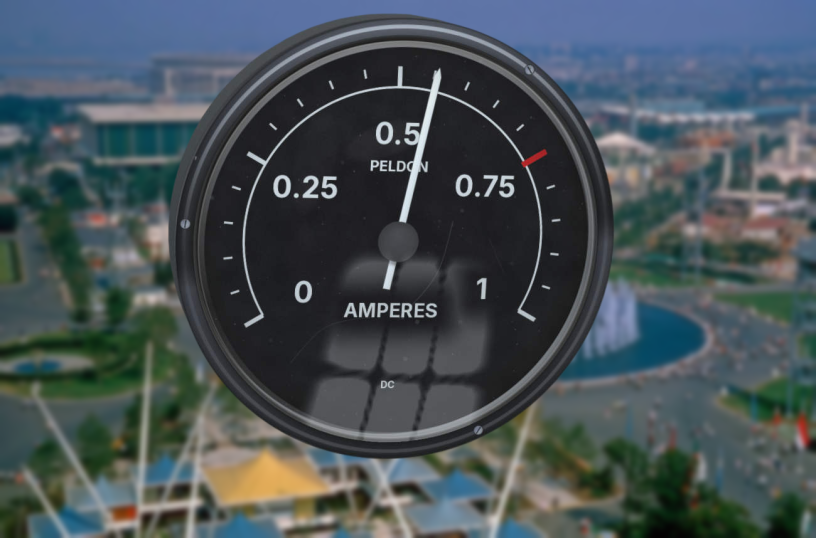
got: 0.55 A
